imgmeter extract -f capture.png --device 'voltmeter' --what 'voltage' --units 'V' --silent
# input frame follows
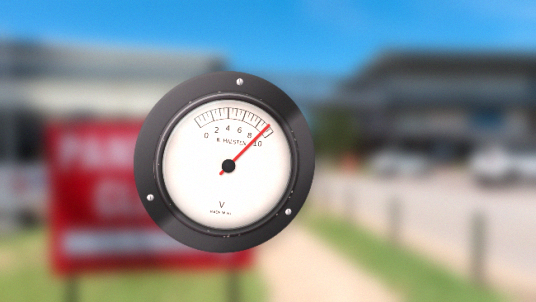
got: 9 V
